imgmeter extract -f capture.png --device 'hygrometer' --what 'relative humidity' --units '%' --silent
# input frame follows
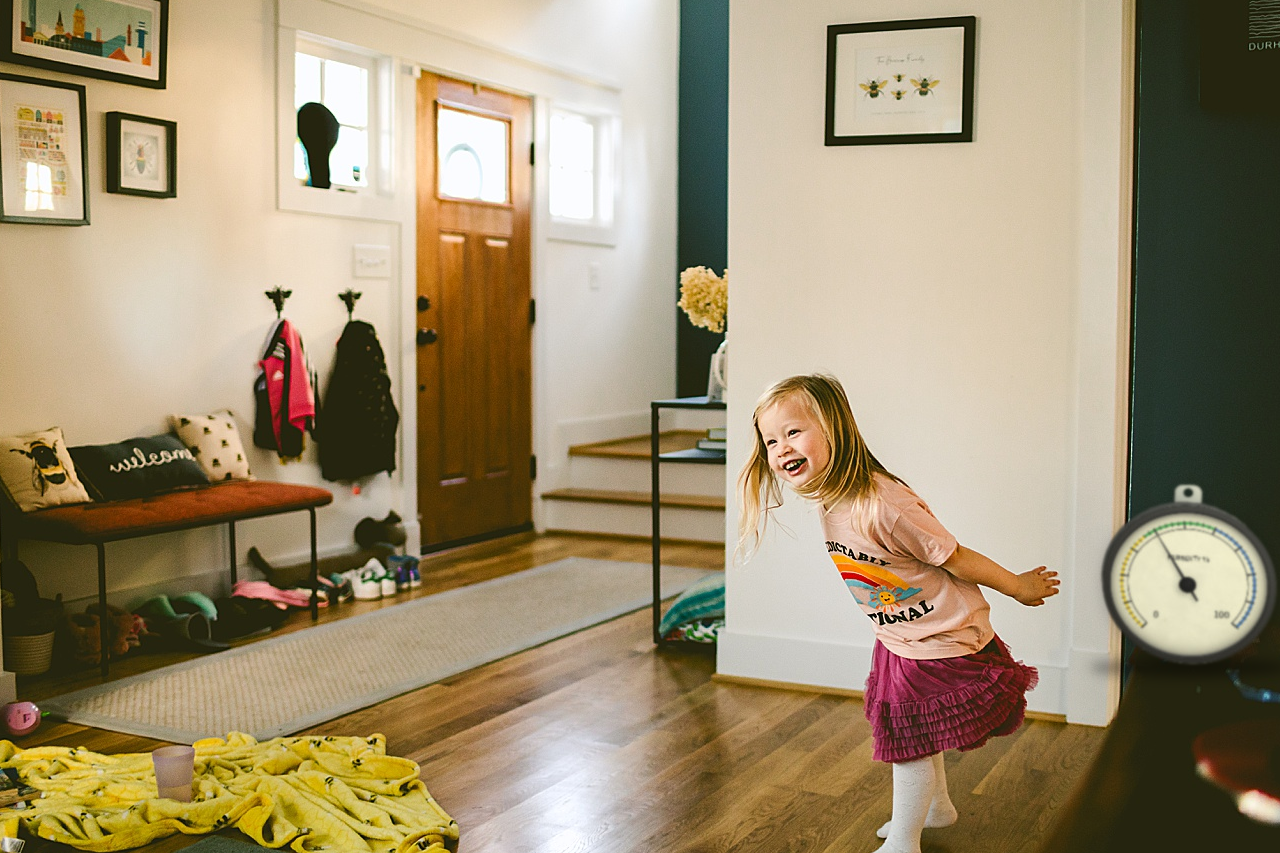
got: 40 %
